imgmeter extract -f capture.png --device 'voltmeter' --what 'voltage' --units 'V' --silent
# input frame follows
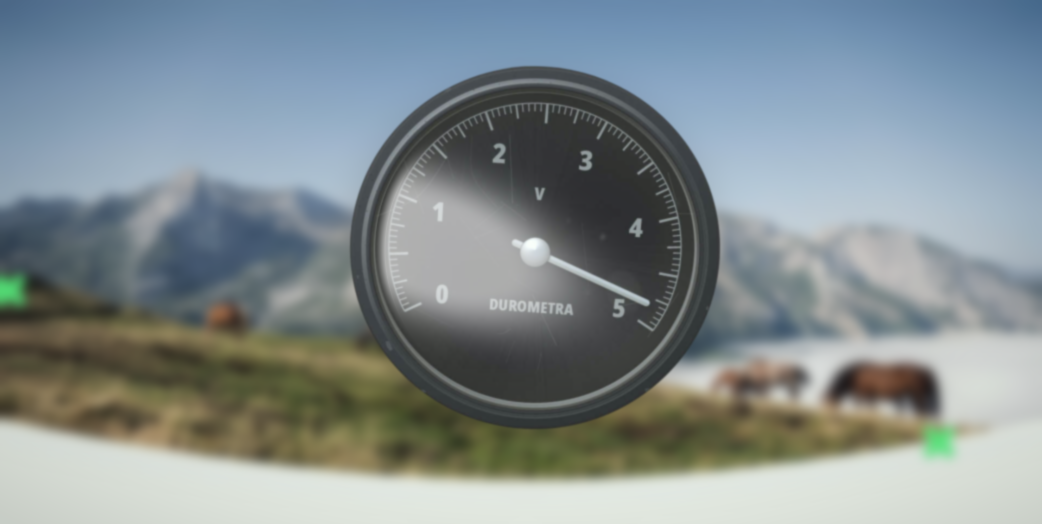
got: 4.8 V
